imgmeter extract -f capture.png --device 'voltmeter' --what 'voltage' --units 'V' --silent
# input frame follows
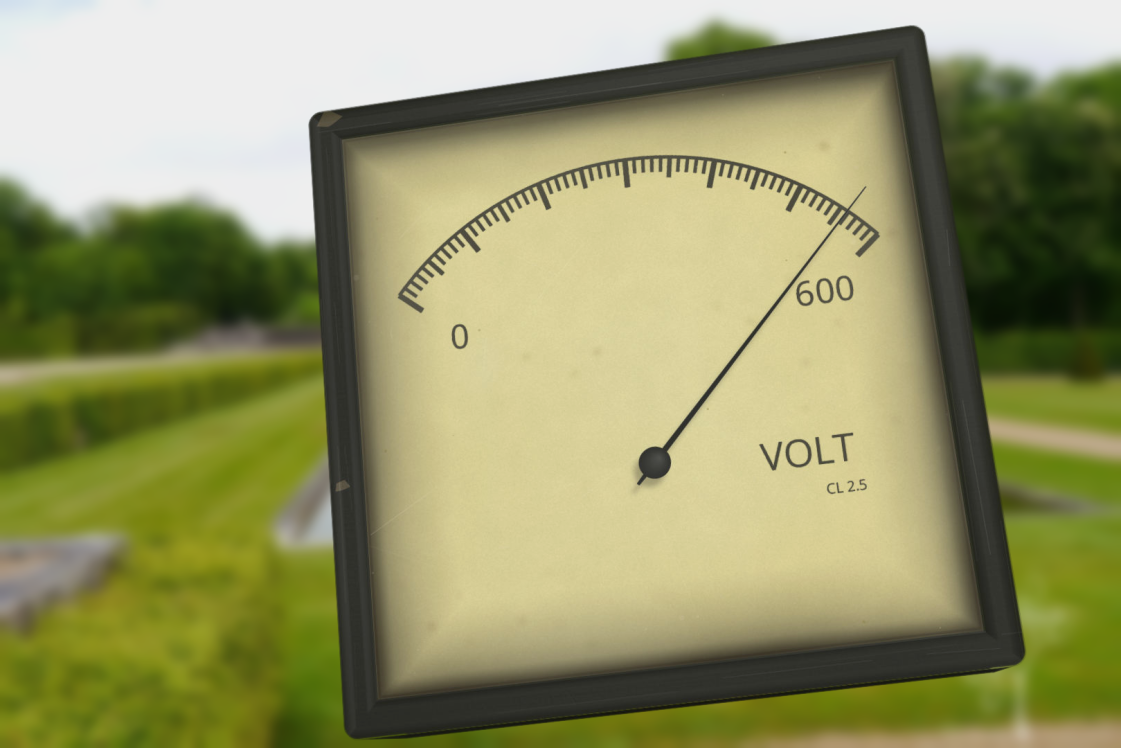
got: 560 V
